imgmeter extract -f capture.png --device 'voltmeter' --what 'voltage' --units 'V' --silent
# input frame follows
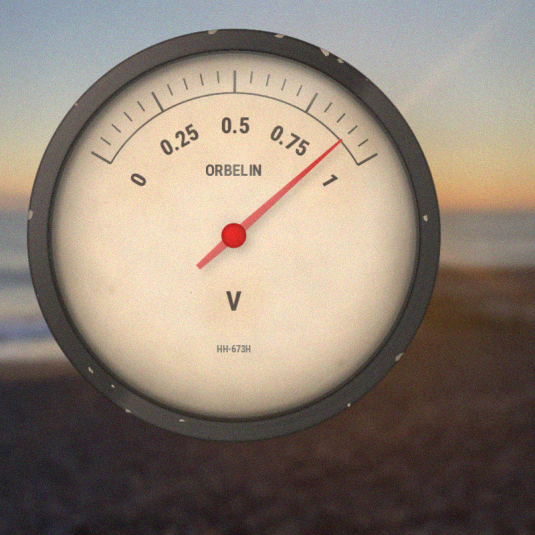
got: 0.9 V
